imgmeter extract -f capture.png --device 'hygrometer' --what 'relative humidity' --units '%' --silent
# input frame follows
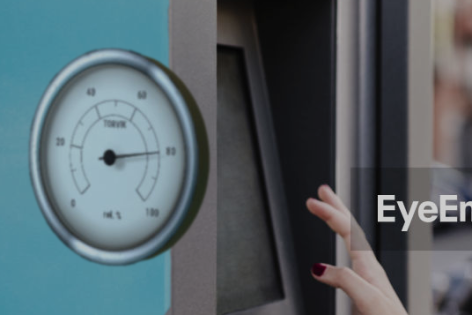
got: 80 %
